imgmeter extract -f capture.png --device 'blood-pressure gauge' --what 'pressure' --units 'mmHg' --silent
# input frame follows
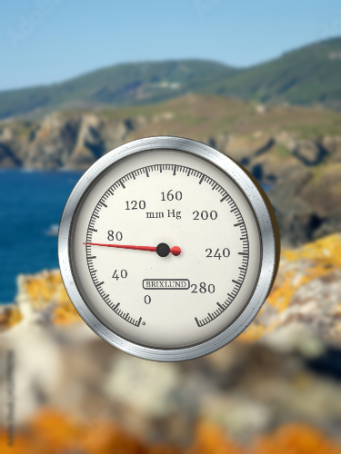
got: 70 mmHg
